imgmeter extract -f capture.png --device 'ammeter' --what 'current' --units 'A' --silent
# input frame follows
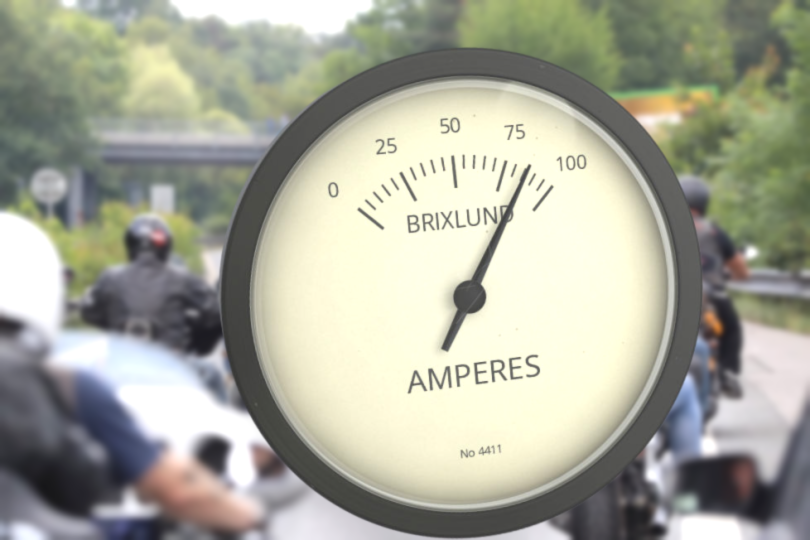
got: 85 A
